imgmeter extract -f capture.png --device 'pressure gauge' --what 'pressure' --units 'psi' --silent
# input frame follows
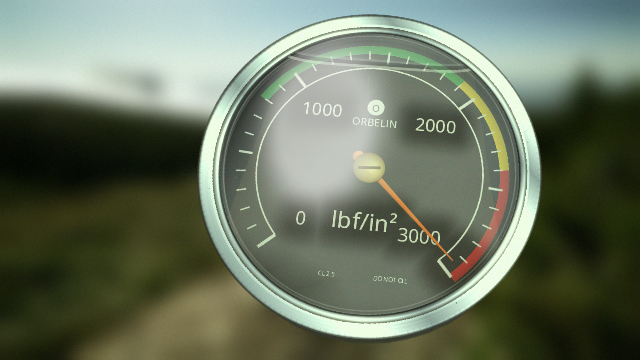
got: 2950 psi
